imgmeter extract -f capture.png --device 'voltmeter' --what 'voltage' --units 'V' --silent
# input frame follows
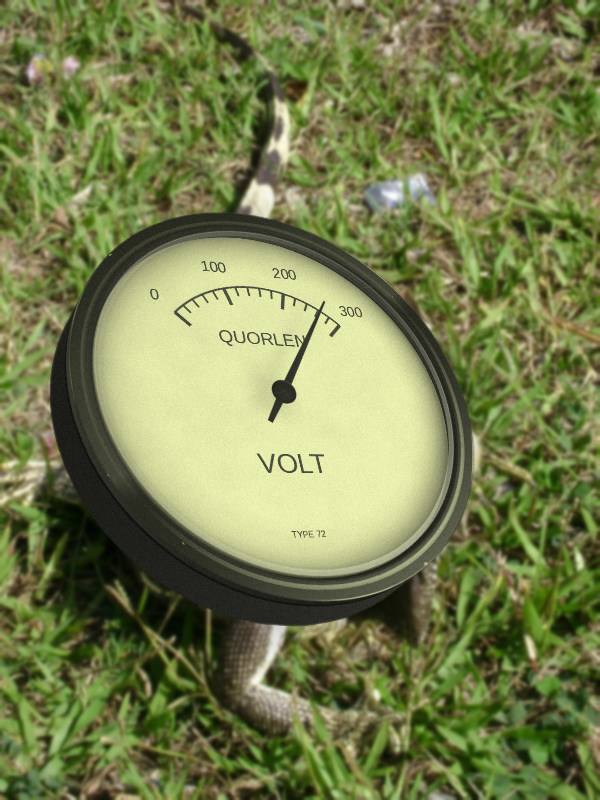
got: 260 V
